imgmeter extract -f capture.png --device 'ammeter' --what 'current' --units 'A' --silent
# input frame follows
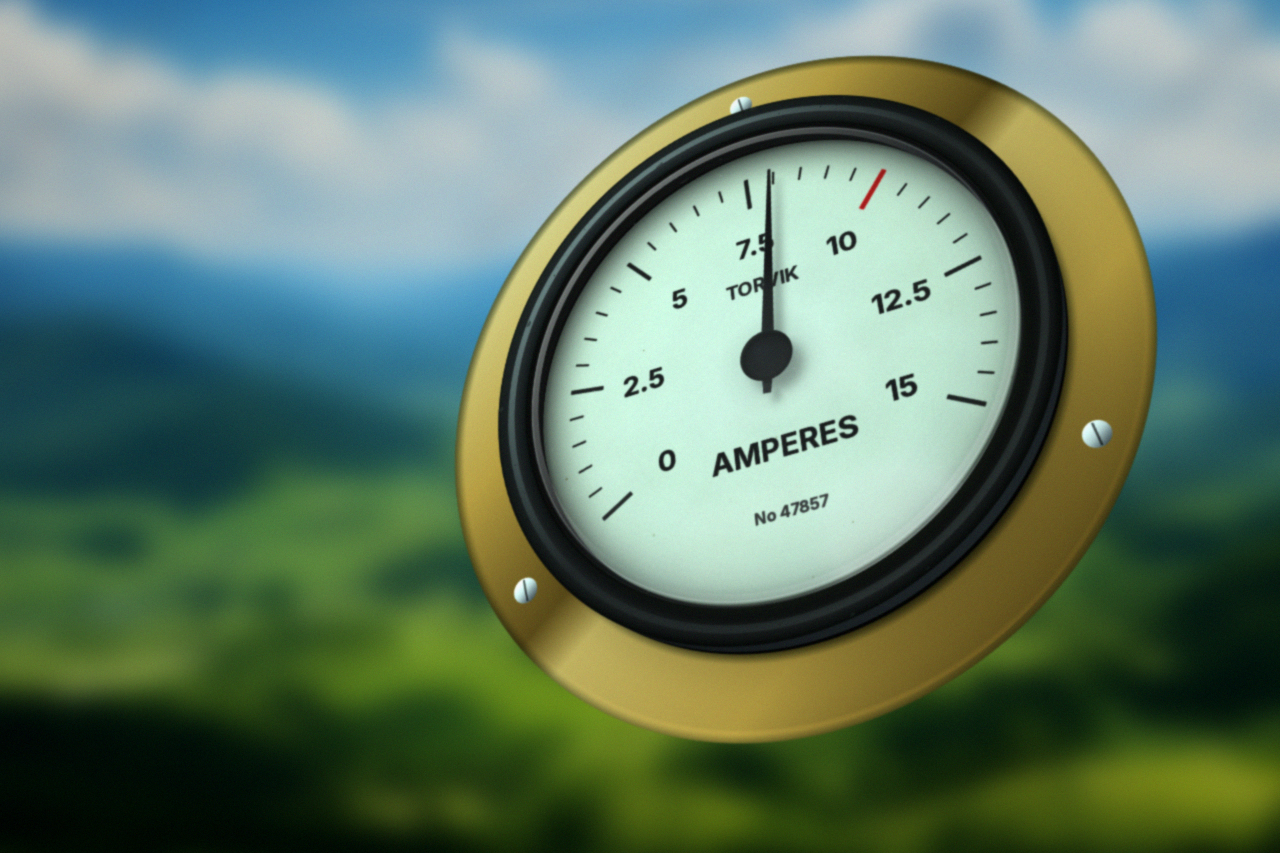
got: 8 A
